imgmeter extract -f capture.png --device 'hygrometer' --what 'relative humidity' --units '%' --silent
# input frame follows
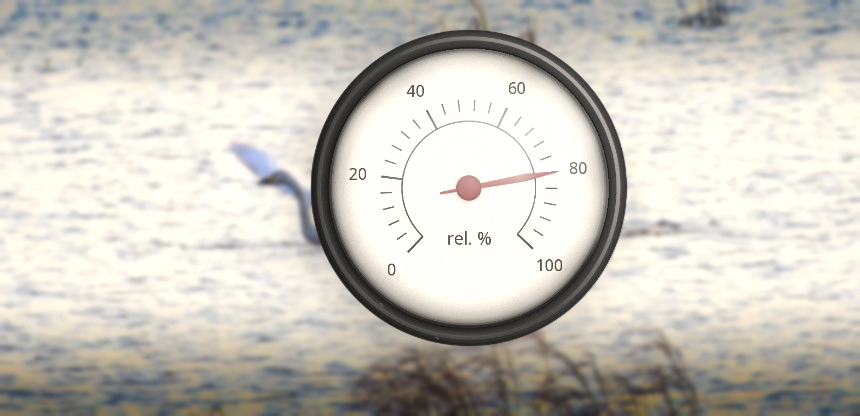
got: 80 %
